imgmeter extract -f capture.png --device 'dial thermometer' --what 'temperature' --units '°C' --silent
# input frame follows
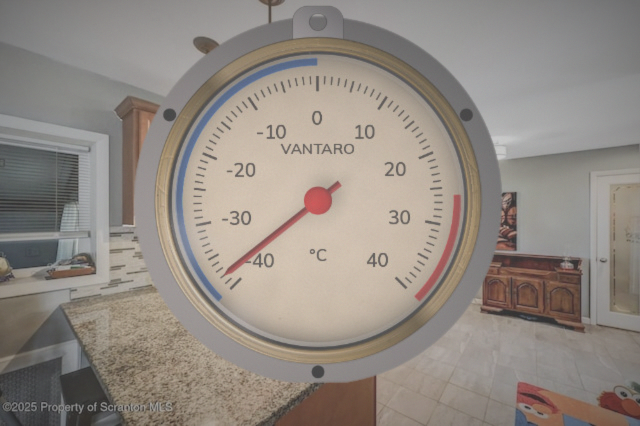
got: -38 °C
